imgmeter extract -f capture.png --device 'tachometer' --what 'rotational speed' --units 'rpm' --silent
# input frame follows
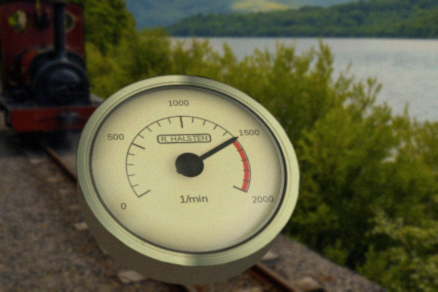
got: 1500 rpm
